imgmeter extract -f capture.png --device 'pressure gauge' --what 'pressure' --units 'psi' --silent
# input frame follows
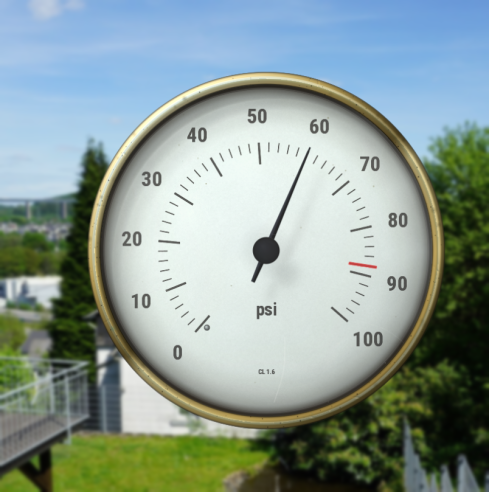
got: 60 psi
